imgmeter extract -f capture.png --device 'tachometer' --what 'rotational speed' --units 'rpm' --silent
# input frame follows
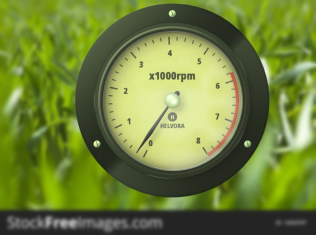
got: 200 rpm
